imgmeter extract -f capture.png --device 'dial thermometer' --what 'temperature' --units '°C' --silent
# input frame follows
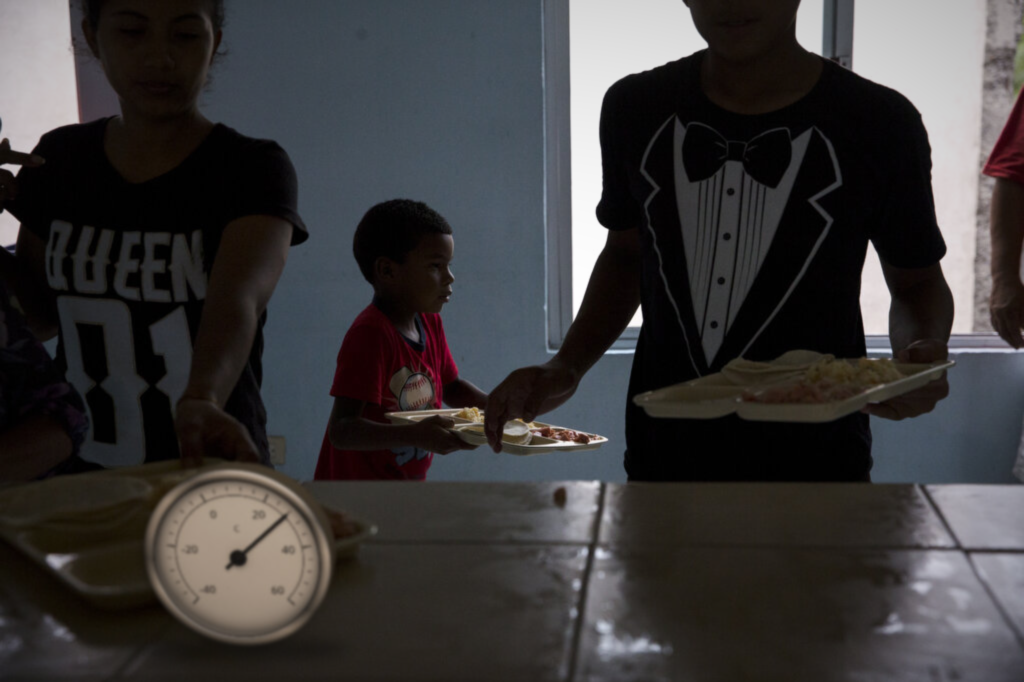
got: 28 °C
